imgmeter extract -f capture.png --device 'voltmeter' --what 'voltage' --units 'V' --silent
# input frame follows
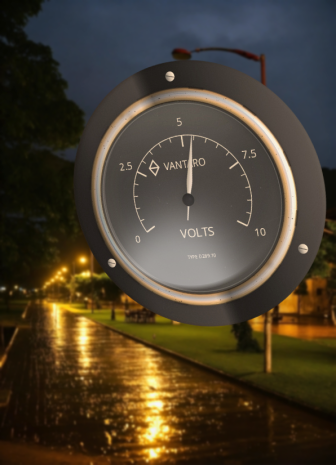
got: 5.5 V
